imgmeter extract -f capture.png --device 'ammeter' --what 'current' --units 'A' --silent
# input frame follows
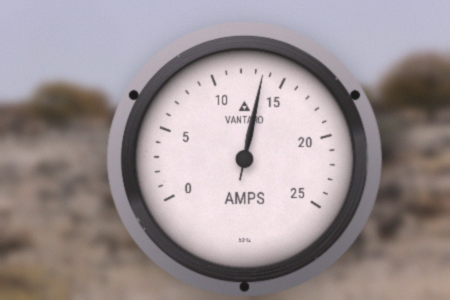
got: 13.5 A
